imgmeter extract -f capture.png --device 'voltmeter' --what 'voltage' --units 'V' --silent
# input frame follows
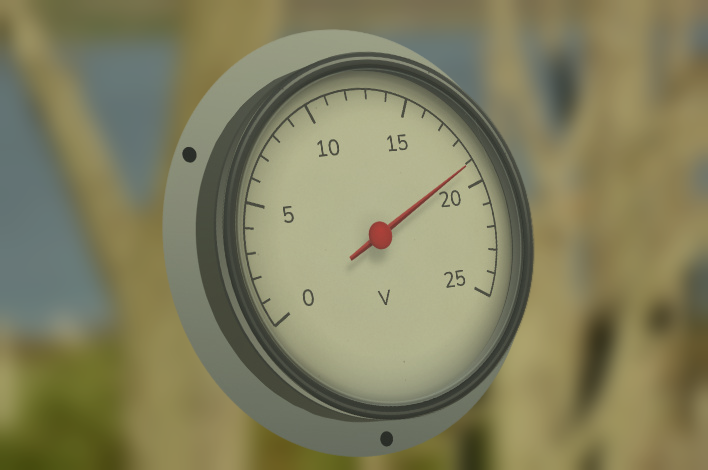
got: 19 V
